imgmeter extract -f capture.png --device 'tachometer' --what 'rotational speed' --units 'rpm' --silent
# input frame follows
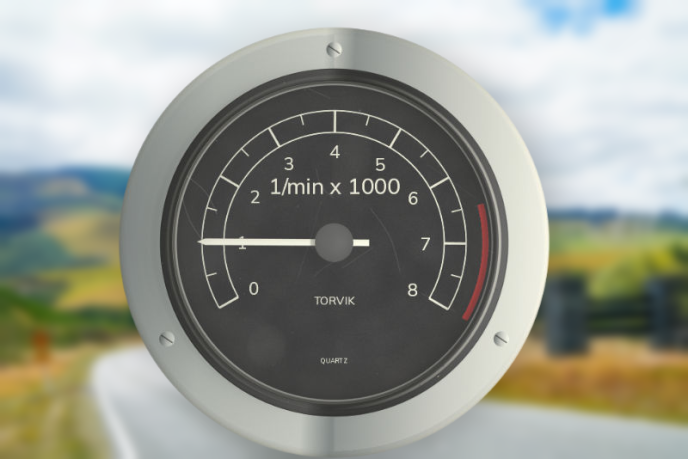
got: 1000 rpm
